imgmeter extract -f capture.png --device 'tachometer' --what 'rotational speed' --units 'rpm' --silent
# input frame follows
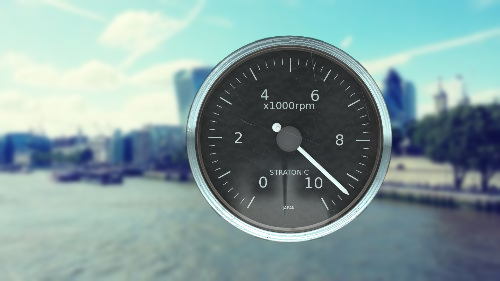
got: 9400 rpm
